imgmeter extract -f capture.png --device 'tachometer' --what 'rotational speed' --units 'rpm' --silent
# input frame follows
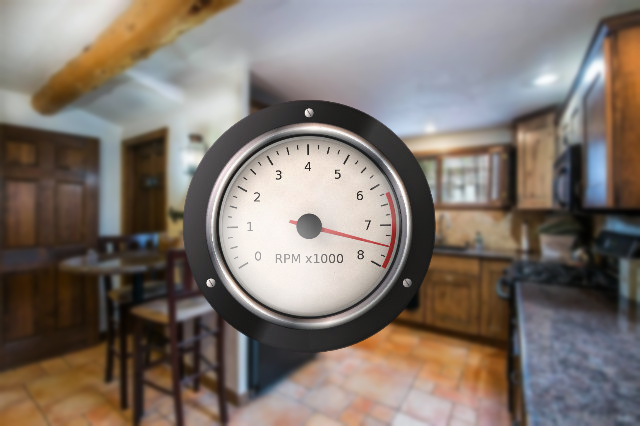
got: 7500 rpm
